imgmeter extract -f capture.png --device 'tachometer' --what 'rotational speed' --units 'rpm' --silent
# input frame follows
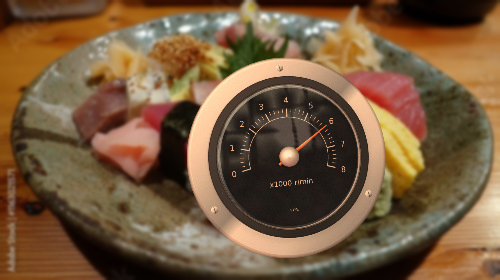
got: 6000 rpm
